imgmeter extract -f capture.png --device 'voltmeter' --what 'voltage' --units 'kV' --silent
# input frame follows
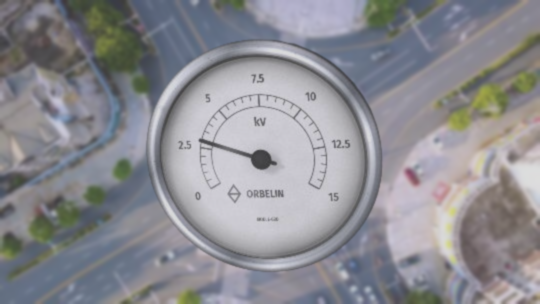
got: 3 kV
